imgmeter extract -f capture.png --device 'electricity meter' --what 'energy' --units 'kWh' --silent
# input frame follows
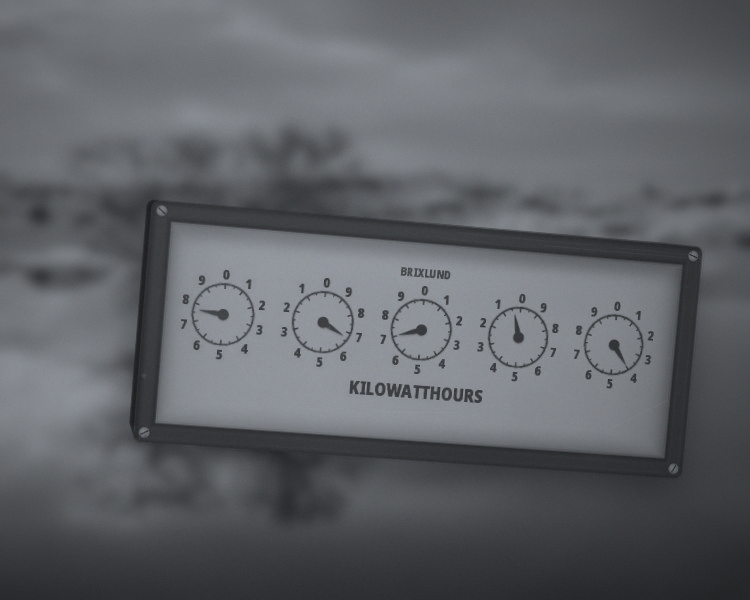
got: 76704 kWh
